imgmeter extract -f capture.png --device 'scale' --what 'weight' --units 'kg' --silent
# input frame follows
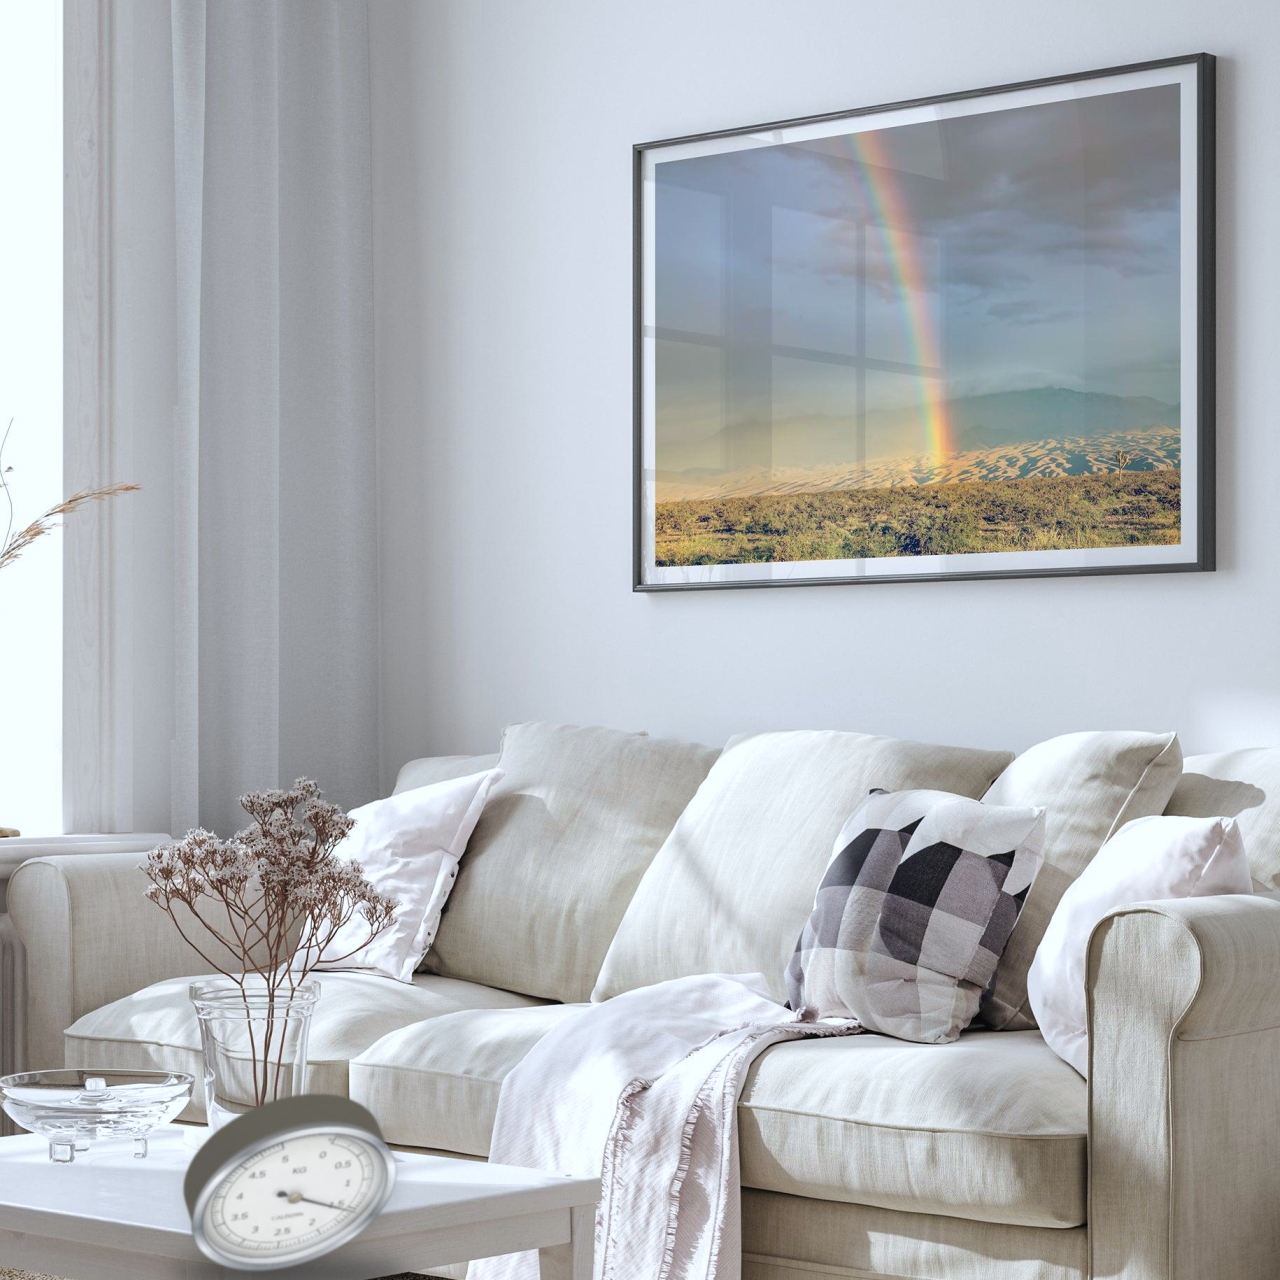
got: 1.5 kg
